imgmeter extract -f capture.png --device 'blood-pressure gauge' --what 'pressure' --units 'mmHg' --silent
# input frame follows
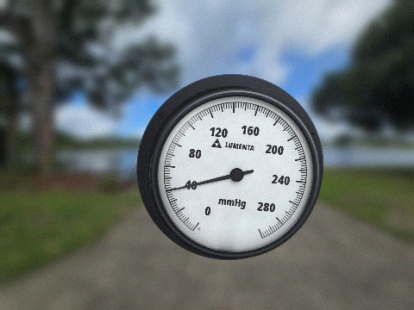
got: 40 mmHg
